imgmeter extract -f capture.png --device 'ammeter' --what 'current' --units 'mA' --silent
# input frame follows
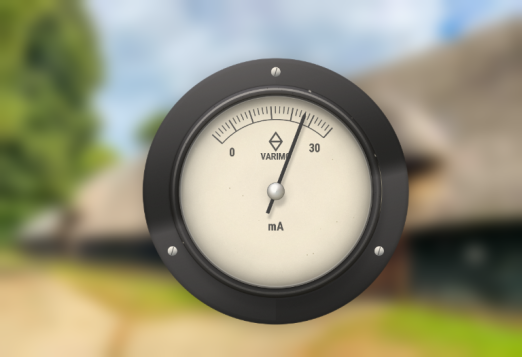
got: 23 mA
